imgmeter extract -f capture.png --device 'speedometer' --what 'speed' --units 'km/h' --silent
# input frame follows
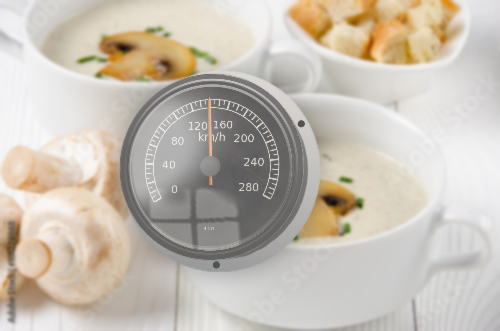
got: 140 km/h
